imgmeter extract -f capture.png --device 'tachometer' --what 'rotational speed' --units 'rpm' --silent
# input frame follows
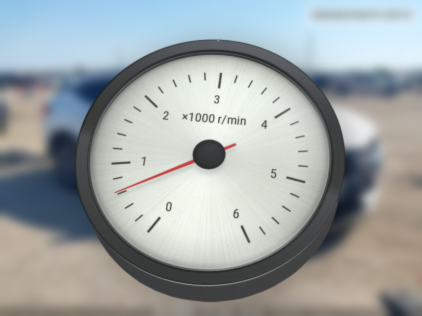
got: 600 rpm
